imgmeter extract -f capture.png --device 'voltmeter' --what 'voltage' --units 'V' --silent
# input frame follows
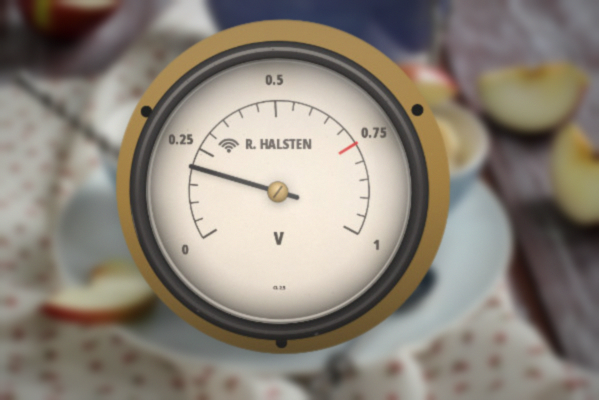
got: 0.2 V
